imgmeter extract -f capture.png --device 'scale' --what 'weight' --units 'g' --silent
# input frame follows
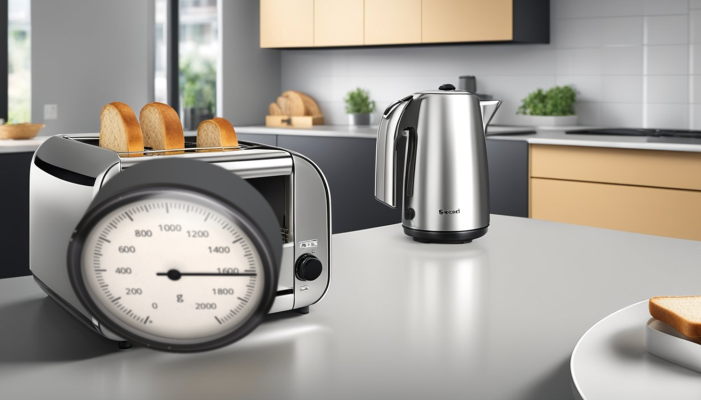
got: 1600 g
